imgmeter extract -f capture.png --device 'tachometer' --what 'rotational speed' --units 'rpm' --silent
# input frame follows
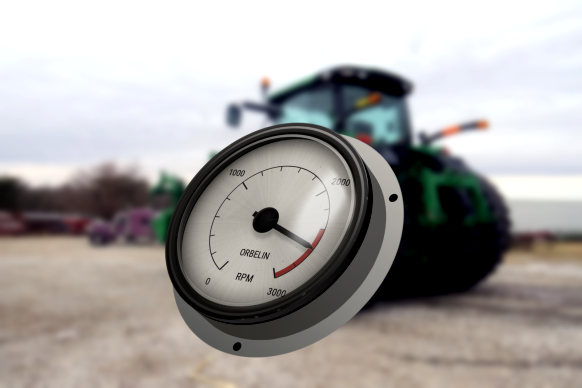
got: 2600 rpm
